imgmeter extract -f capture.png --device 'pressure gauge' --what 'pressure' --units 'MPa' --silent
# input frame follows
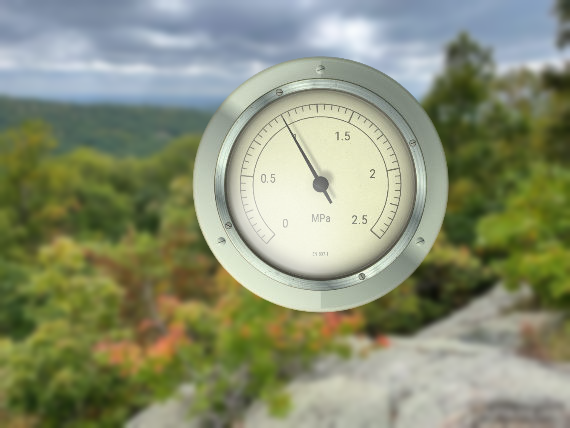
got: 1 MPa
